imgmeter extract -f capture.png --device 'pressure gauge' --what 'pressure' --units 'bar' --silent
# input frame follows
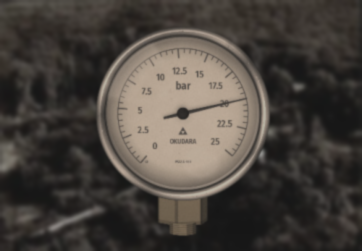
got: 20 bar
